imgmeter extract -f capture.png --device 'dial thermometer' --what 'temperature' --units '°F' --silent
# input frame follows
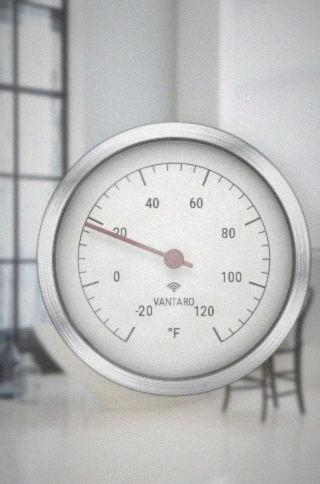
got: 18 °F
